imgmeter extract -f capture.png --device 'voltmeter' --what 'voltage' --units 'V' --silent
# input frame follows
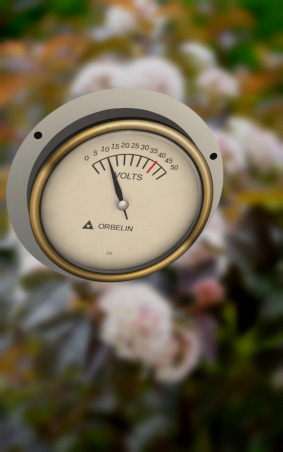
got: 10 V
